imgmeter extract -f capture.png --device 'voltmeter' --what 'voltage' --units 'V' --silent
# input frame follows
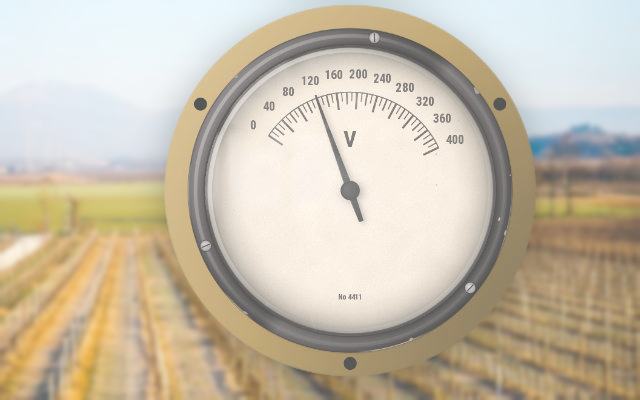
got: 120 V
